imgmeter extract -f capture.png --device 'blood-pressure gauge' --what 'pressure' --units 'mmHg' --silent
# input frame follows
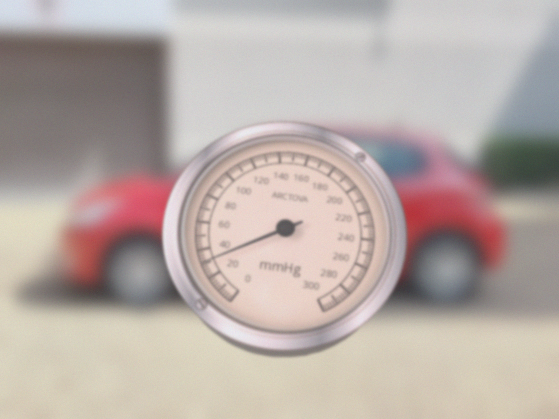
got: 30 mmHg
